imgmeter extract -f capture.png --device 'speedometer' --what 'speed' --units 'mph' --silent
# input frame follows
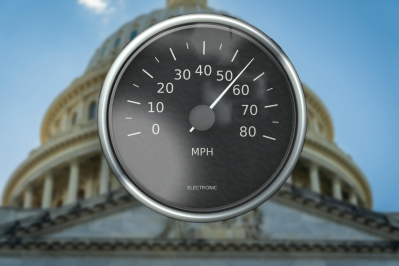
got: 55 mph
